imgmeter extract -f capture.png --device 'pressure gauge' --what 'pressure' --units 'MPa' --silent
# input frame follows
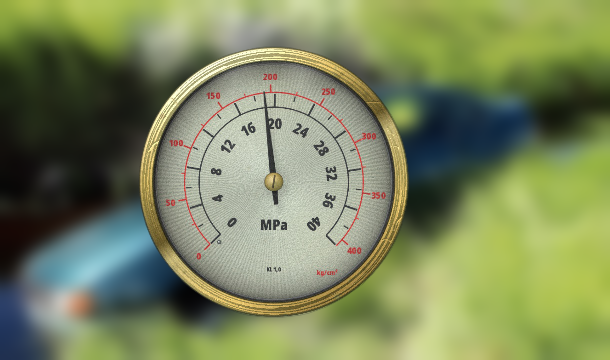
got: 19 MPa
